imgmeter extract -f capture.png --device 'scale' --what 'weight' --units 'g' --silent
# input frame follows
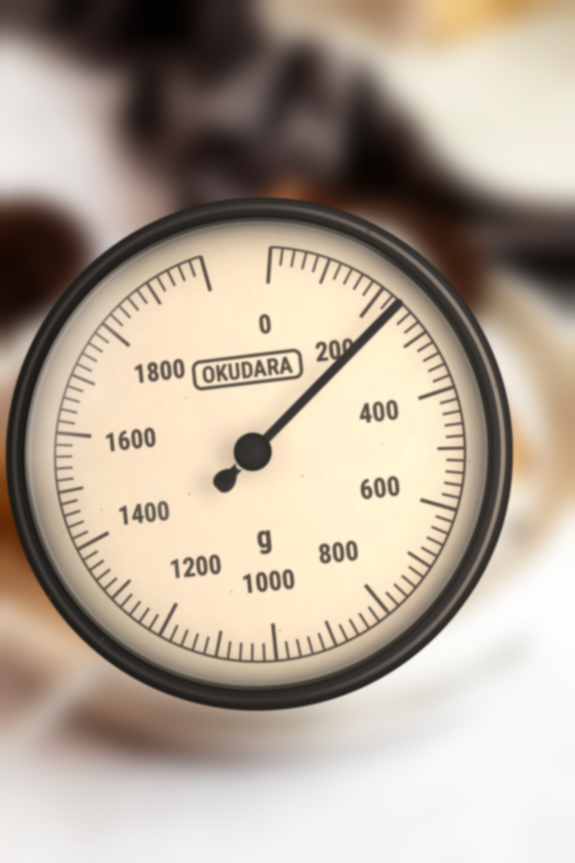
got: 240 g
